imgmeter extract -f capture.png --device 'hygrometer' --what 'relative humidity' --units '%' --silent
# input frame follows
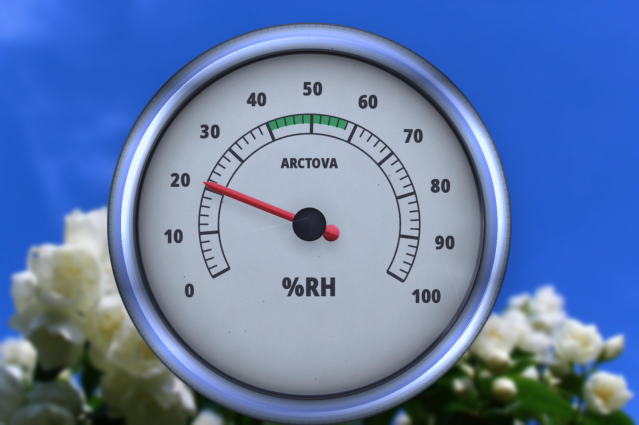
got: 21 %
